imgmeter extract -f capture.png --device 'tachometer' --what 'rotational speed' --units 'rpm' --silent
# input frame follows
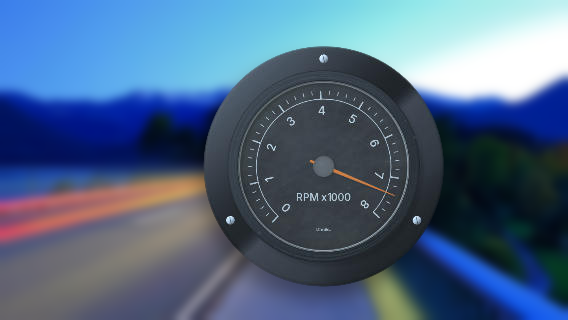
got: 7400 rpm
